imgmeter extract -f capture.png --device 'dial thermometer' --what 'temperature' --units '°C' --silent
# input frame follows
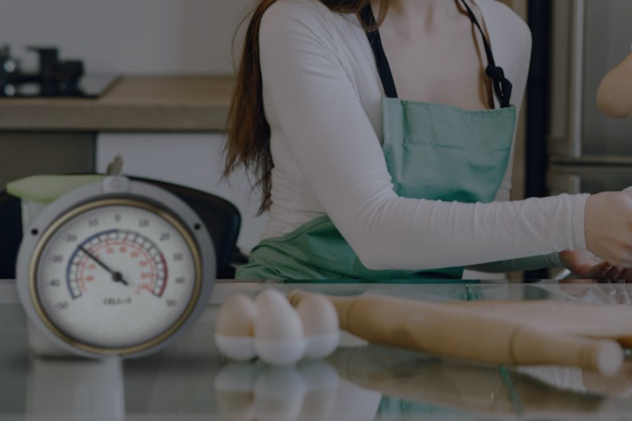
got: -20 °C
